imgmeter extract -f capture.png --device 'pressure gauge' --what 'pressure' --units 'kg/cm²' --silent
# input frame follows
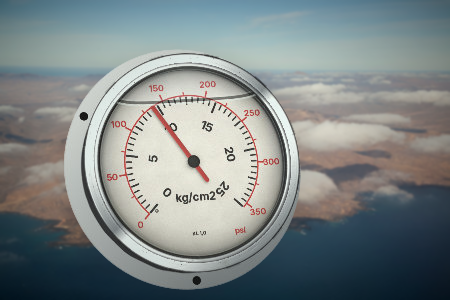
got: 9.5 kg/cm²
